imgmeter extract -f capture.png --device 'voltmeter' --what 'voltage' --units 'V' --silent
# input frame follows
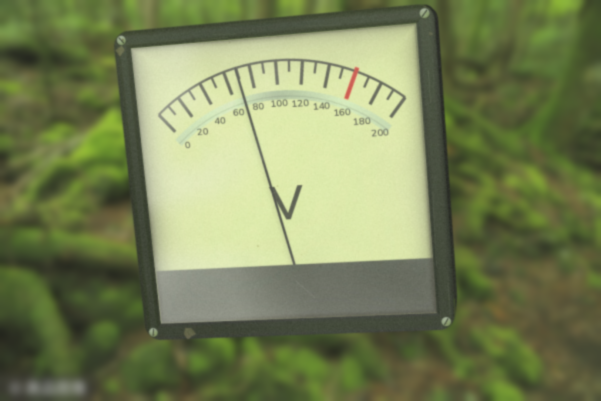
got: 70 V
